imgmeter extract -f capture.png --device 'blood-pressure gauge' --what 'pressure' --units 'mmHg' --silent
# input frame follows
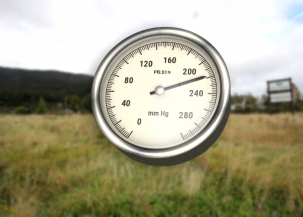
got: 220 mmHg
